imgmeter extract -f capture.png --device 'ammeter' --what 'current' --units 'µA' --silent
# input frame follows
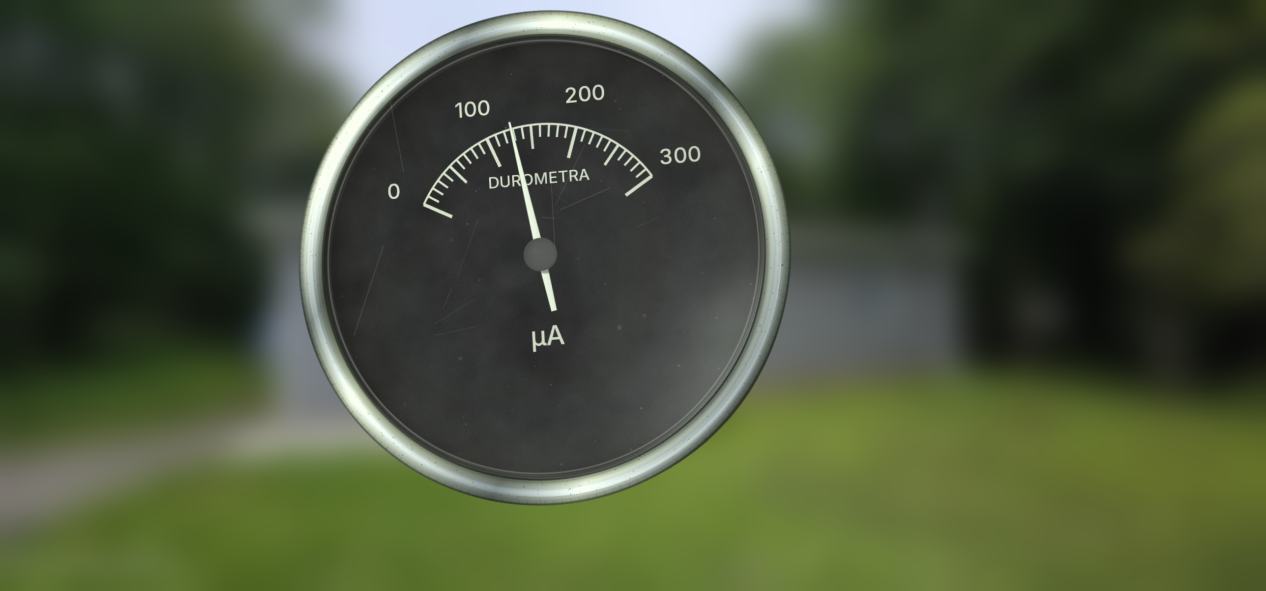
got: 130 µA
